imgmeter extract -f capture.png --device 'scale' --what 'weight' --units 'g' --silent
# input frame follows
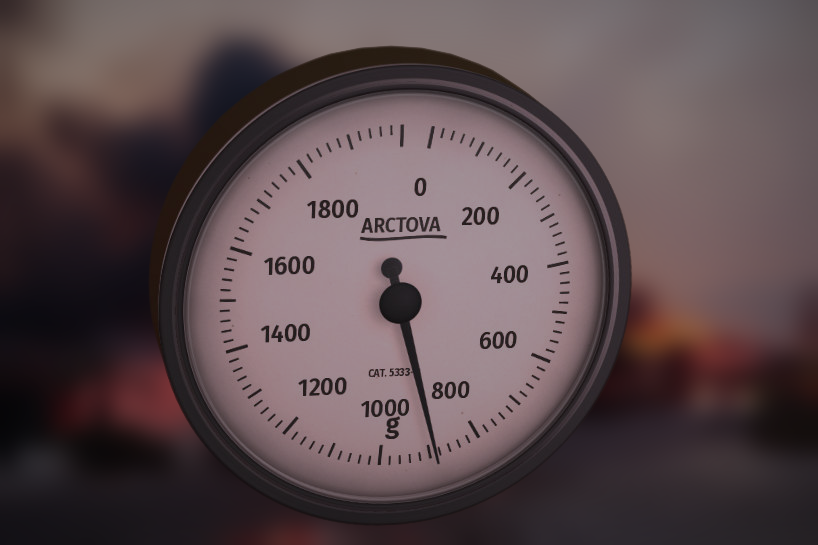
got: 890 g
